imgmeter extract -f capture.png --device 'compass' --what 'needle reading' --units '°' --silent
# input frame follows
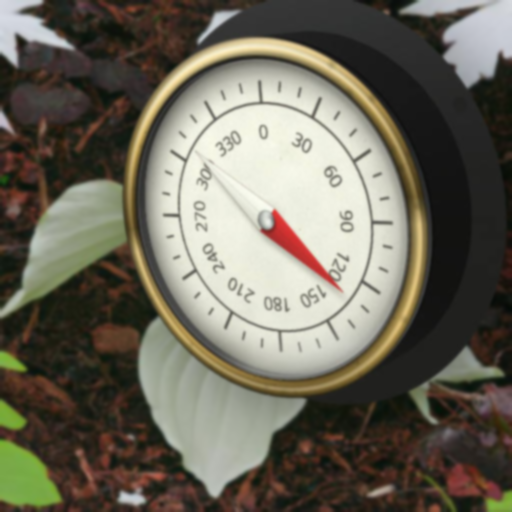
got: 130 °
